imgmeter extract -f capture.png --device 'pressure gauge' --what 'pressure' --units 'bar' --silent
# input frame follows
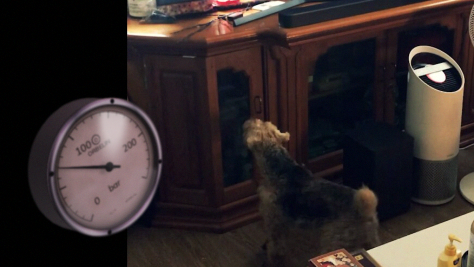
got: 70 bar
